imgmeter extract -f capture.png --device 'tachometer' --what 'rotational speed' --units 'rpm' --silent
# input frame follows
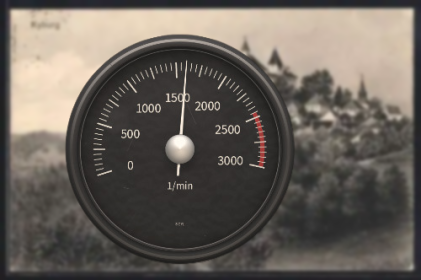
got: 1600 rpm
